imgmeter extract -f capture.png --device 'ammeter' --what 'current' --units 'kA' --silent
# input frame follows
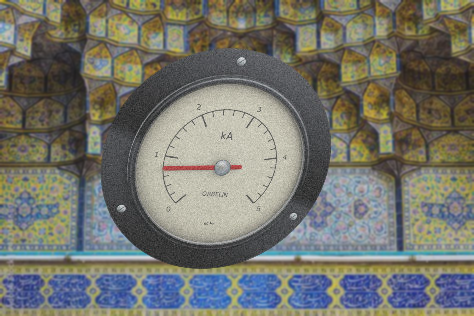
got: 0.8 kA
